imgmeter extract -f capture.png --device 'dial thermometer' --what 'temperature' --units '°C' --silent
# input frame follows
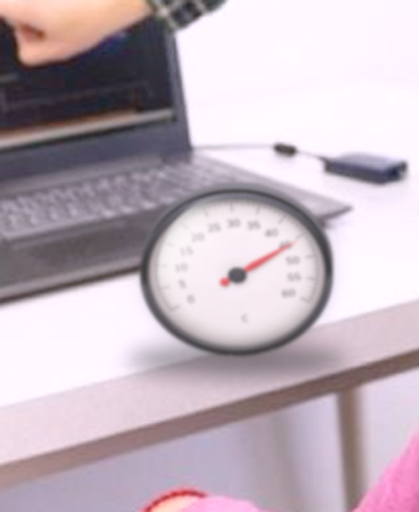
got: 45 °C
